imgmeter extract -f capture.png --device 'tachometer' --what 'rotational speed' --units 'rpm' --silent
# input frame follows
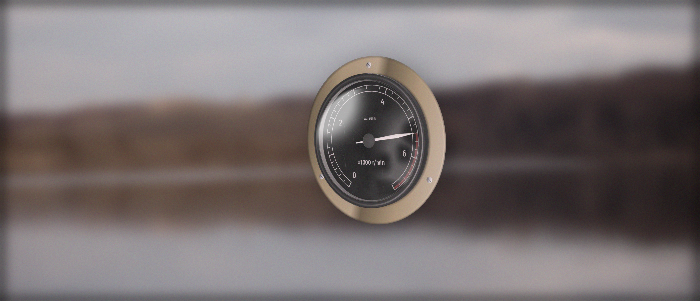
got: 5400 rpm
